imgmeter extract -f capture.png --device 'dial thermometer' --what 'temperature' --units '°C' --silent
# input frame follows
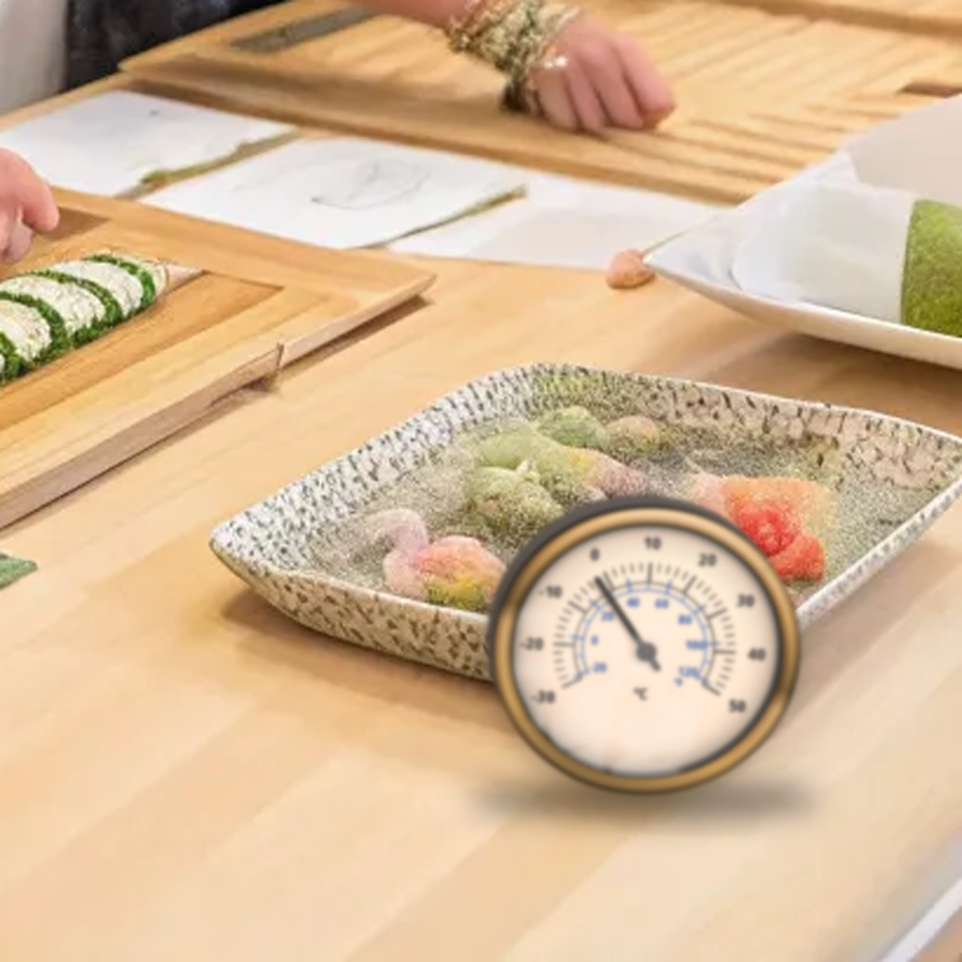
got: -2 °C
